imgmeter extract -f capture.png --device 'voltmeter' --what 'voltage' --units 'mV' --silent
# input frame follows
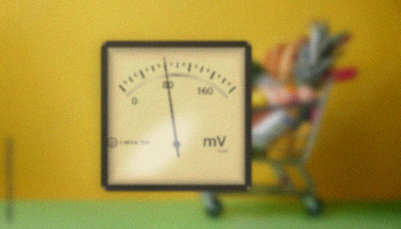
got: 80 mV
